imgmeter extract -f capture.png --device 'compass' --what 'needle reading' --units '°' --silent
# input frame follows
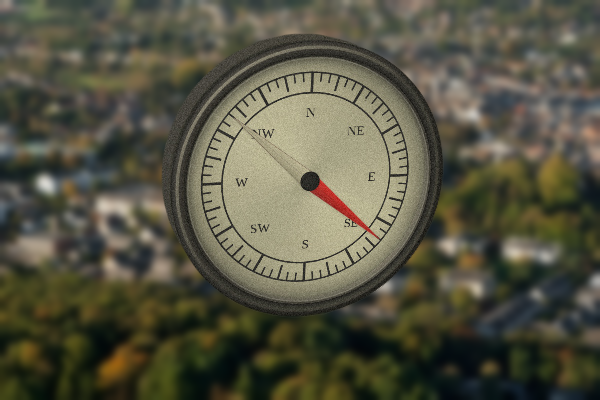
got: 130 °
